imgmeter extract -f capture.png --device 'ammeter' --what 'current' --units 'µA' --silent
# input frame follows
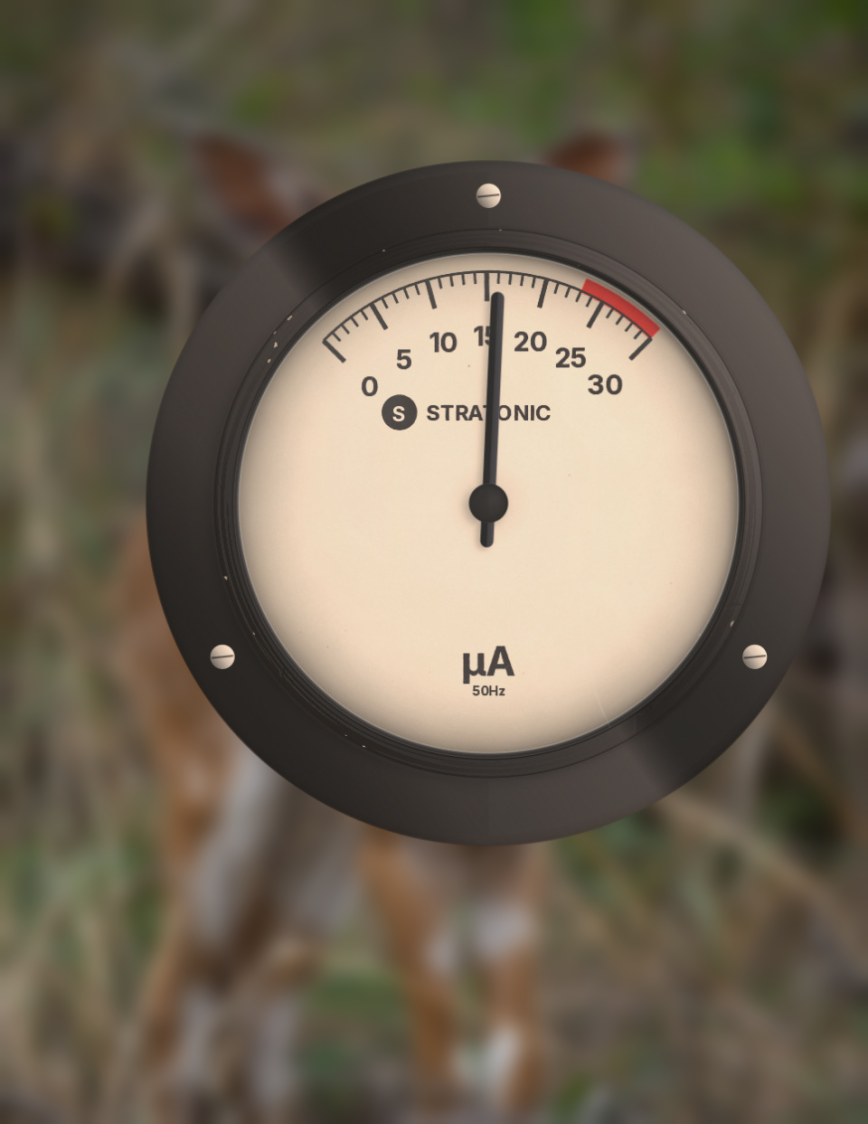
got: 16 µA
